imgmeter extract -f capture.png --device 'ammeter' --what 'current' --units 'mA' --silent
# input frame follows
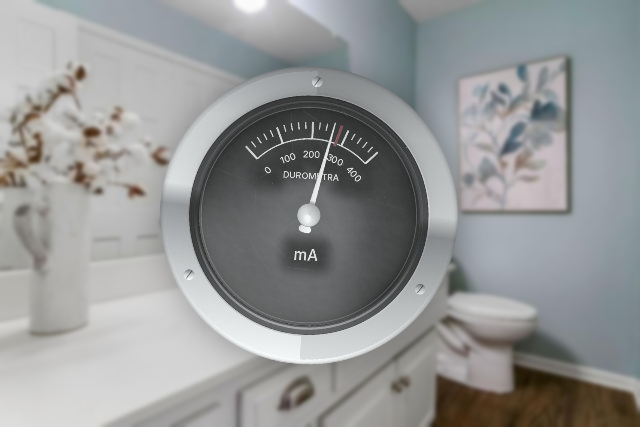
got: 260 mA
